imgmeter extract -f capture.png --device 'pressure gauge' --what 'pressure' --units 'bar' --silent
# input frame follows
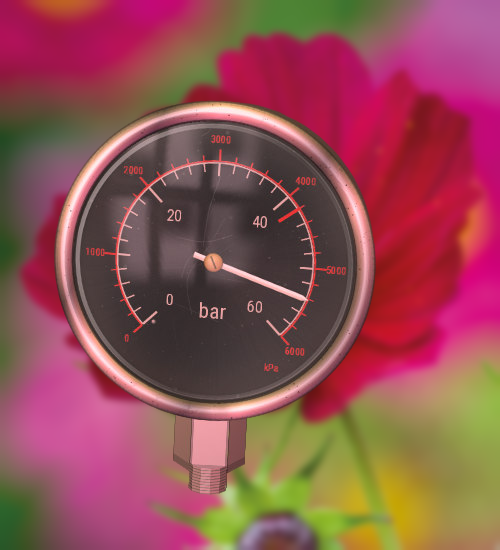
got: 54 bar
